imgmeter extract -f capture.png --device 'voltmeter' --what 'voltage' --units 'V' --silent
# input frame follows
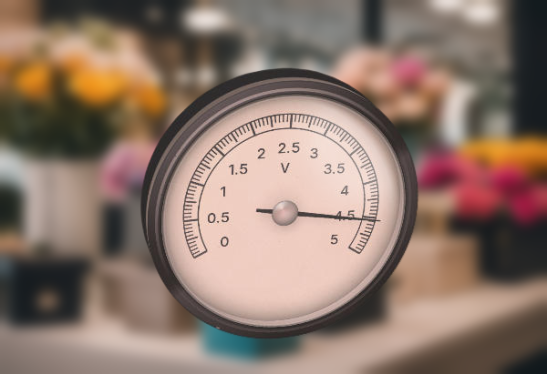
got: 4.5 V
